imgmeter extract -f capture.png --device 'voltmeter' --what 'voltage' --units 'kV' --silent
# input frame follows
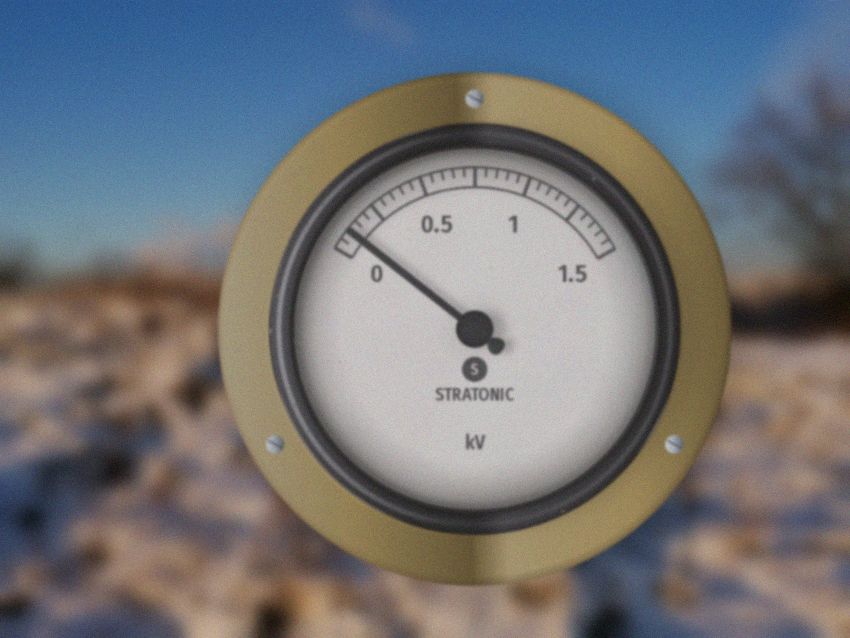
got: 0.1 kV
